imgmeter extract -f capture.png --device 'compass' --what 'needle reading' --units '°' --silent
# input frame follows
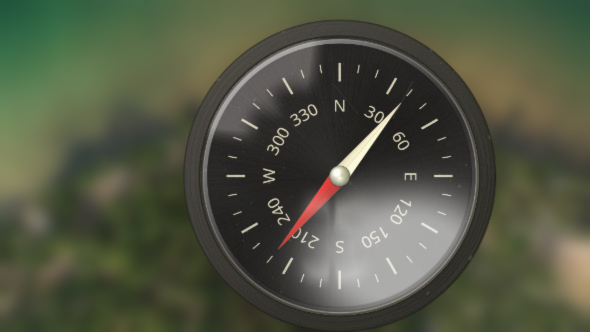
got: 220 °
